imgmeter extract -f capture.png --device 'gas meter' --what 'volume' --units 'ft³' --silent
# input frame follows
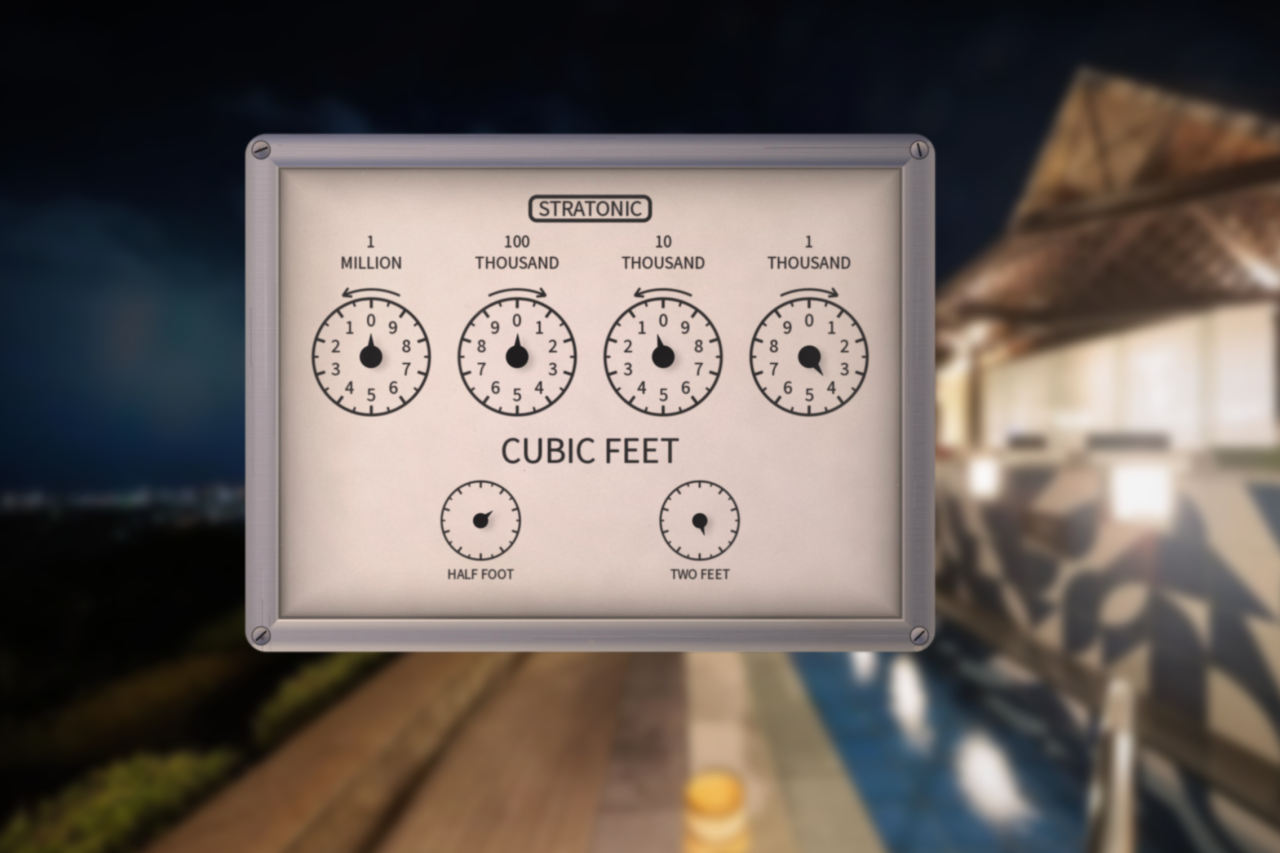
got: 400 ft³
